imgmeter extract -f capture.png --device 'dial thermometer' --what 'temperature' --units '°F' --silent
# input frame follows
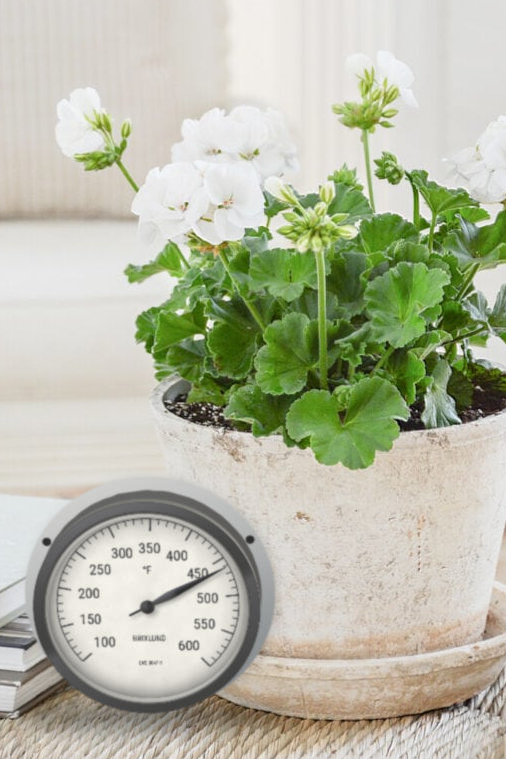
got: 460 °F
